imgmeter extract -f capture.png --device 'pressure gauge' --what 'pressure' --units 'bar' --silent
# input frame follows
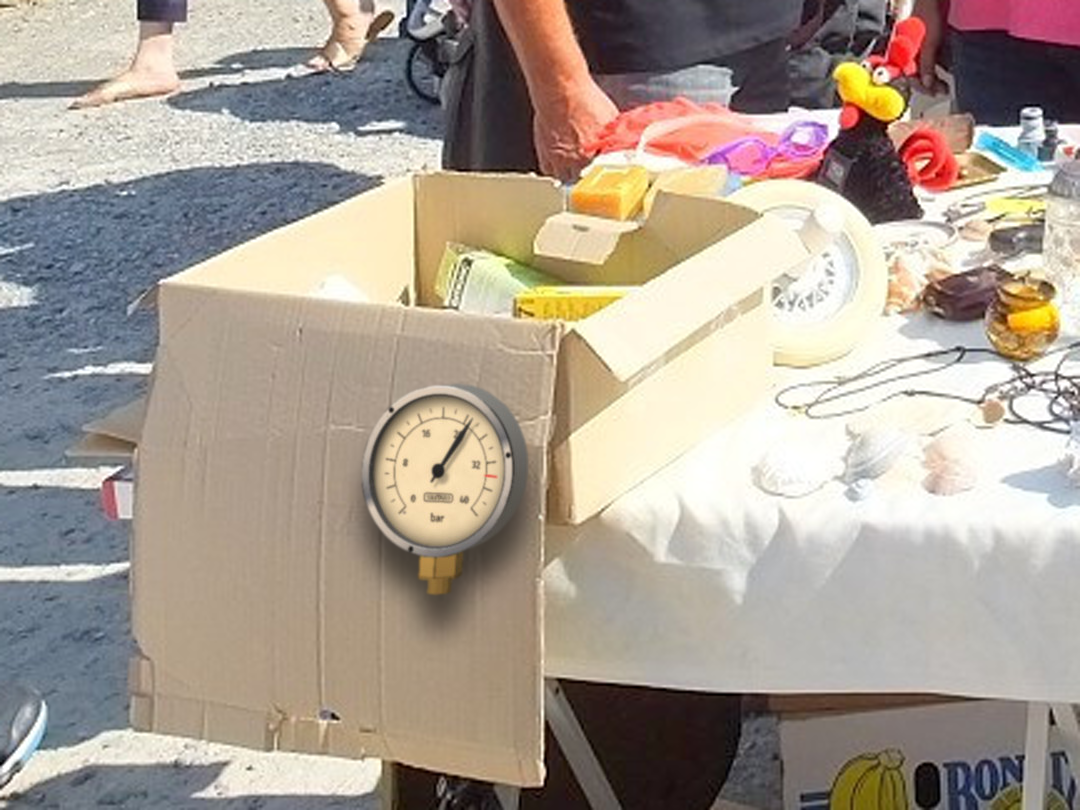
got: 25 bar
